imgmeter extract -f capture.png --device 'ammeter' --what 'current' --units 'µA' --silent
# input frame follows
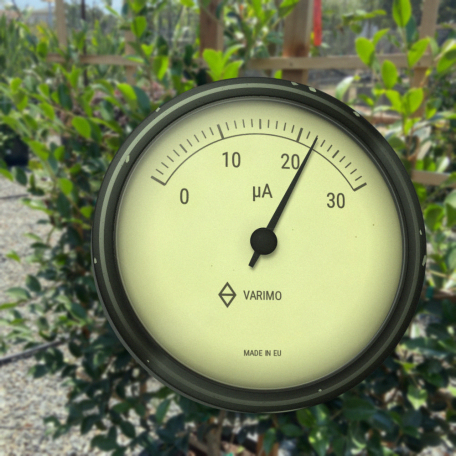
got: 22 µA
